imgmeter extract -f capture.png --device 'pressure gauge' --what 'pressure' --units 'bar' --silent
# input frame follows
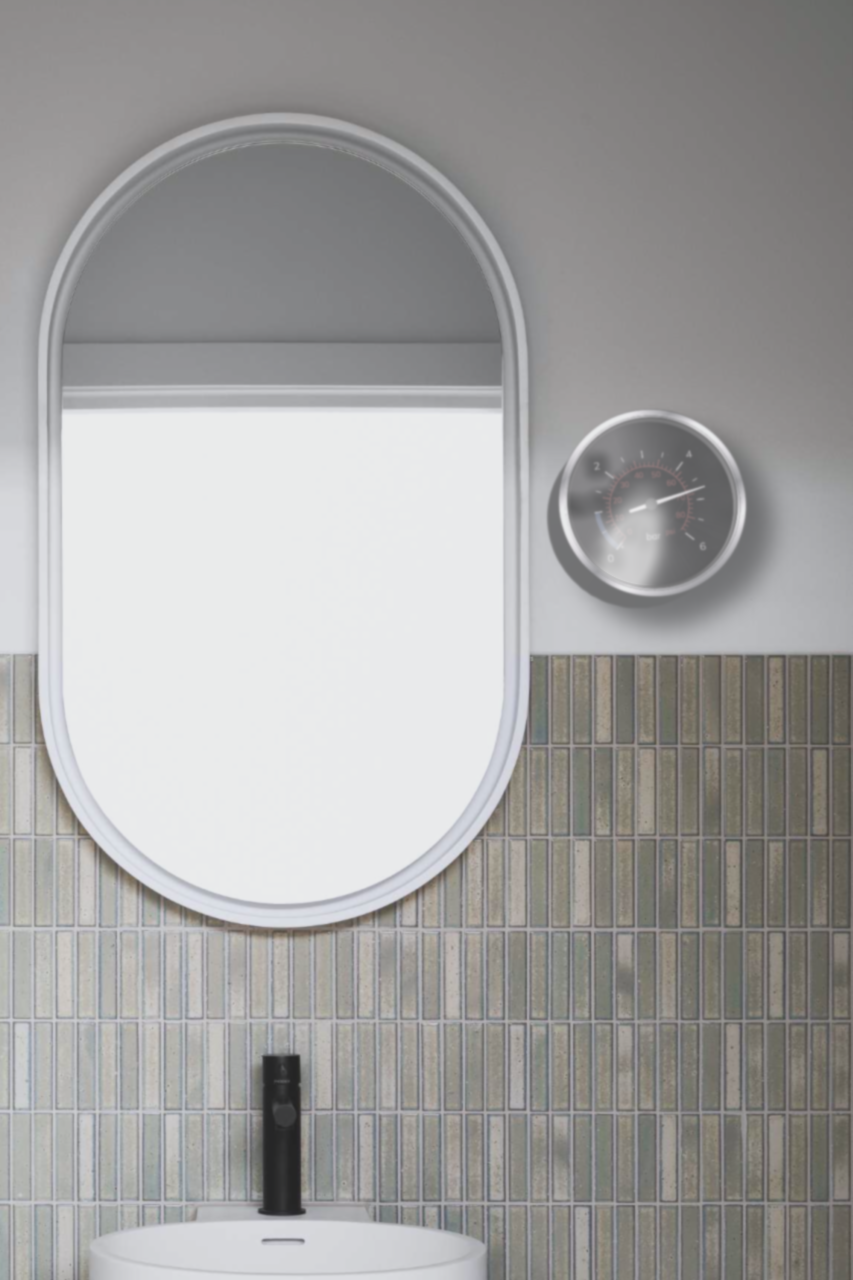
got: 4.75 bar
